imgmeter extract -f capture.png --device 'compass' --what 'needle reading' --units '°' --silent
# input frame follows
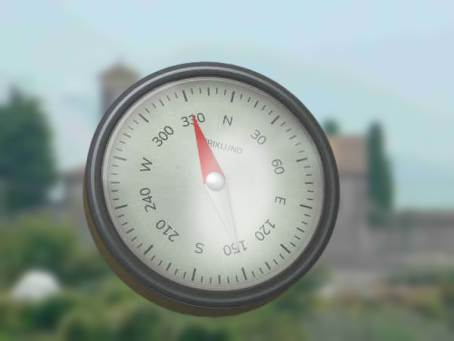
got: 330 °
